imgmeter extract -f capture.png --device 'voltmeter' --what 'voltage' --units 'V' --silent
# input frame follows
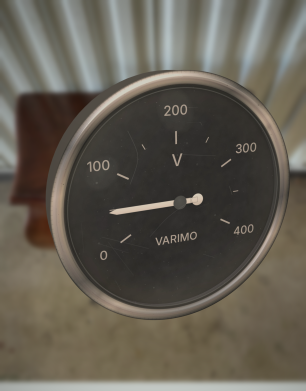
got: 50 V
